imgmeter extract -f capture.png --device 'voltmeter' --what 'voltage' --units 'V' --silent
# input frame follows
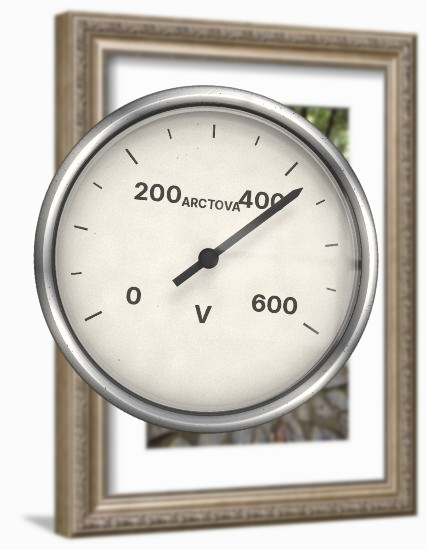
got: 425 V
